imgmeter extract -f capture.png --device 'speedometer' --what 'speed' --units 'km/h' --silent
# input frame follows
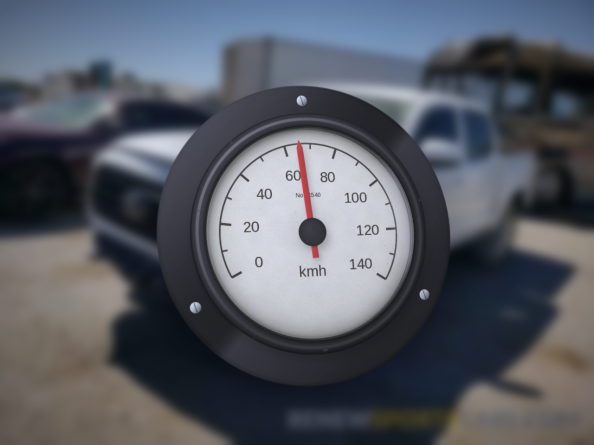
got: 65 km/h
